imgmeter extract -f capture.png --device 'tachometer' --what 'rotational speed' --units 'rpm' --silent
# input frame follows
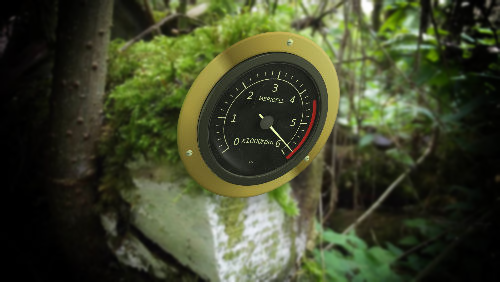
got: 5800 rpm
